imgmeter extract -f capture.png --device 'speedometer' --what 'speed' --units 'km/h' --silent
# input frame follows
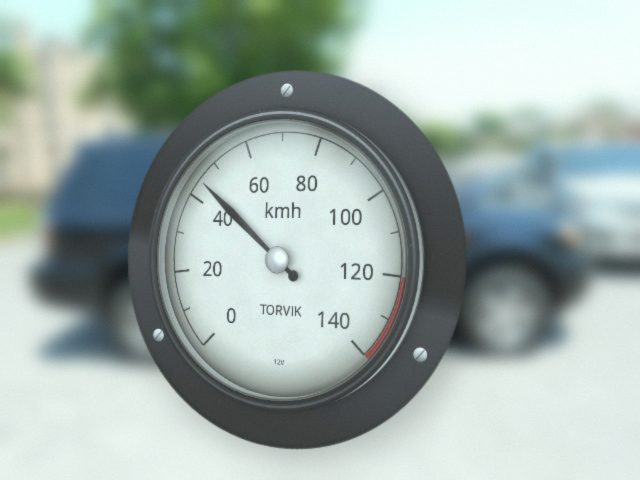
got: 45 km/h
